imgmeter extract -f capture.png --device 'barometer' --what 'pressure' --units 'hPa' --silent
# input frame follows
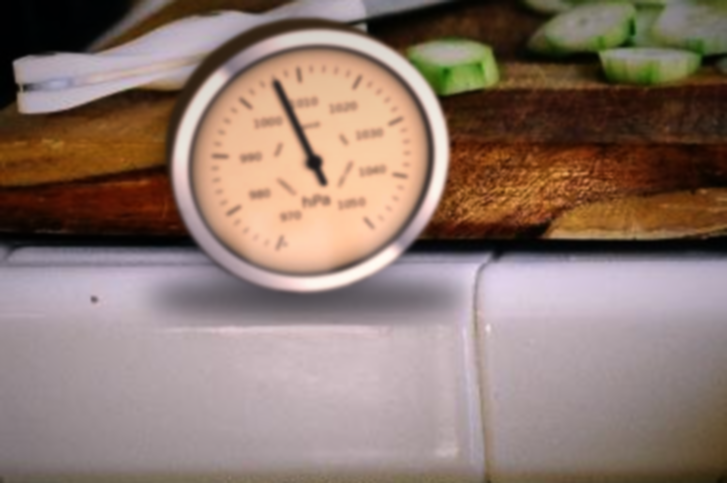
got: 1006 hPa
